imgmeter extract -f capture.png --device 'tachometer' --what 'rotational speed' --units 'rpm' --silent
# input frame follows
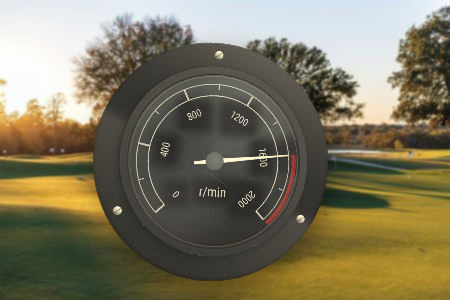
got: 1600 rpm
